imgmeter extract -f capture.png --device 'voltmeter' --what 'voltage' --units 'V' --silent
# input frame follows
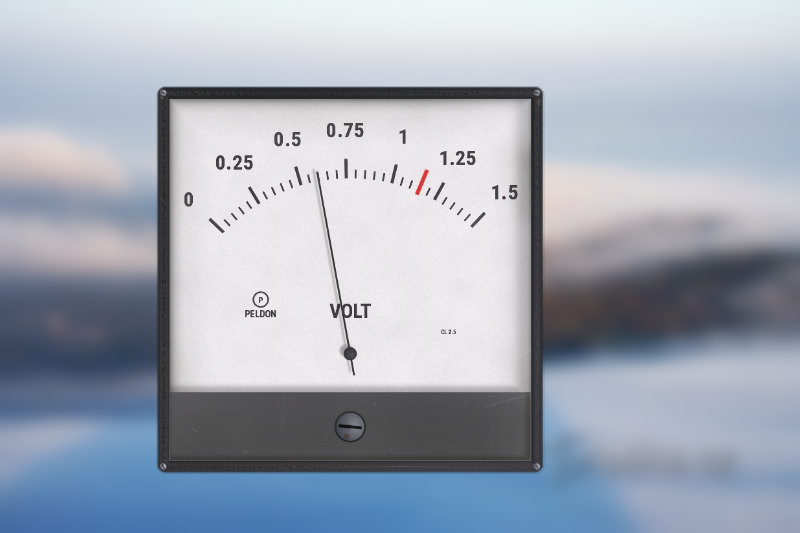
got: 0.6 V
